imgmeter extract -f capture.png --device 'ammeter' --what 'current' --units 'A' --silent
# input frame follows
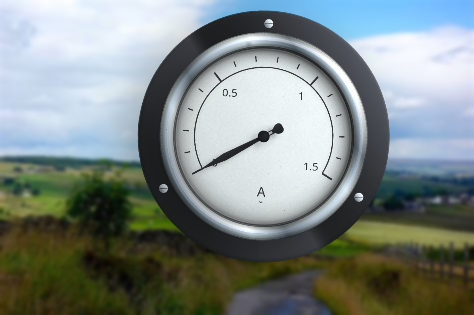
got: 0 A
